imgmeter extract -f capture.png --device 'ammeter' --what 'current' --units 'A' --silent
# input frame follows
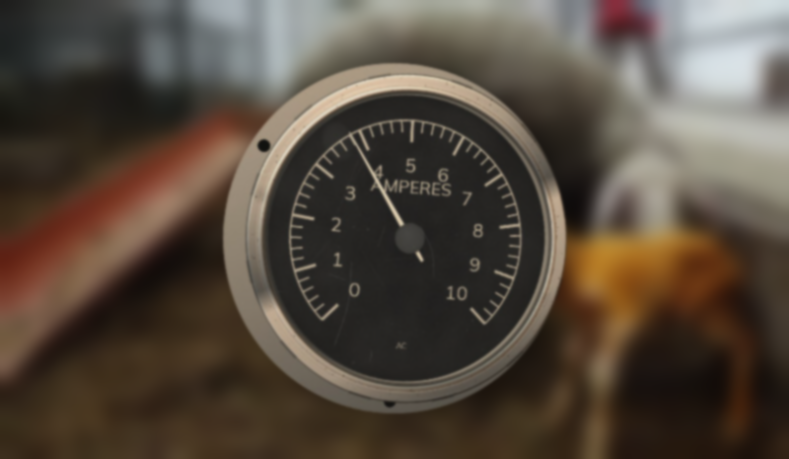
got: 3.8 A
